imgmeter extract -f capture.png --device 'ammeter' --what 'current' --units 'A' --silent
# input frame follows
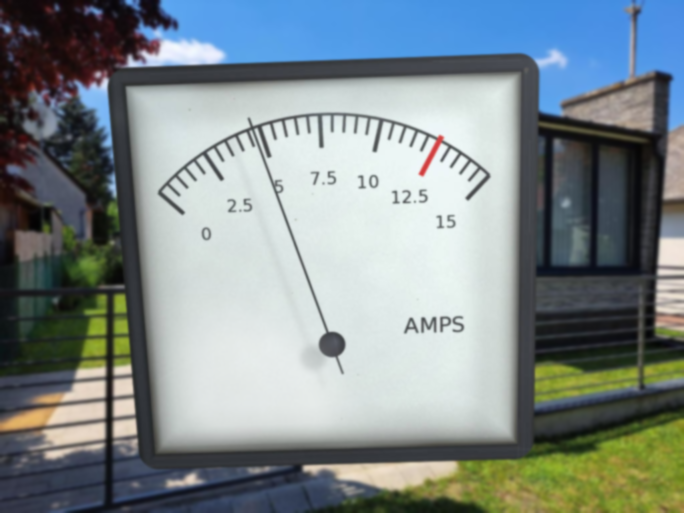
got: 4.75 A
